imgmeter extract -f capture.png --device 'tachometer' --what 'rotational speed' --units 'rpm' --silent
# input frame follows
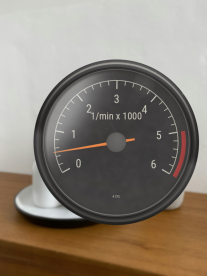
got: 500 rpm
